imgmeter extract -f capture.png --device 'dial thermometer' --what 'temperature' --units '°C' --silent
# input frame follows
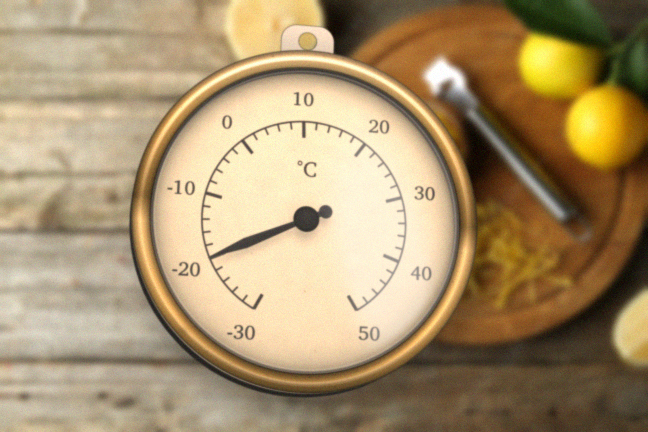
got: -20 °C
